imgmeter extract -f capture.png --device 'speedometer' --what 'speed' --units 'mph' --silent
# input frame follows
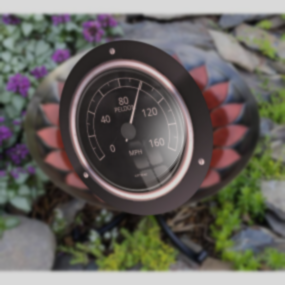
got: 100 mph
